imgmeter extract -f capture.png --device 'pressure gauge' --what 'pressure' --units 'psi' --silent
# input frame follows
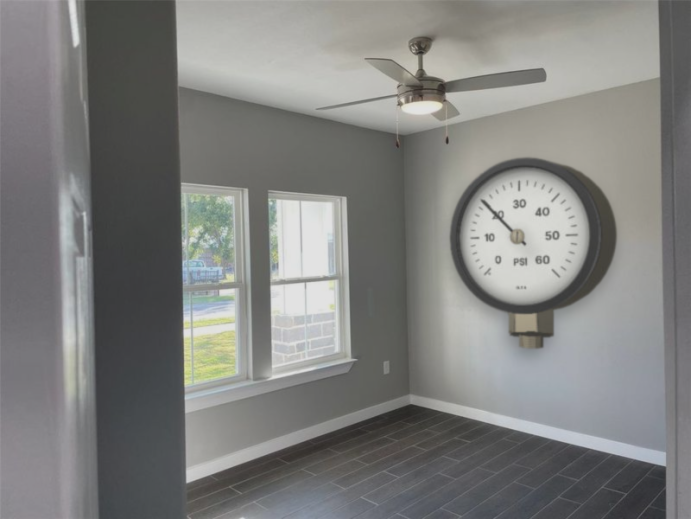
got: 20 psi
